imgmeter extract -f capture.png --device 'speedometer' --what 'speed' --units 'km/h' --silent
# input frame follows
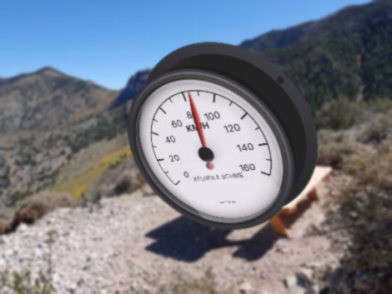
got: 85 km/h
